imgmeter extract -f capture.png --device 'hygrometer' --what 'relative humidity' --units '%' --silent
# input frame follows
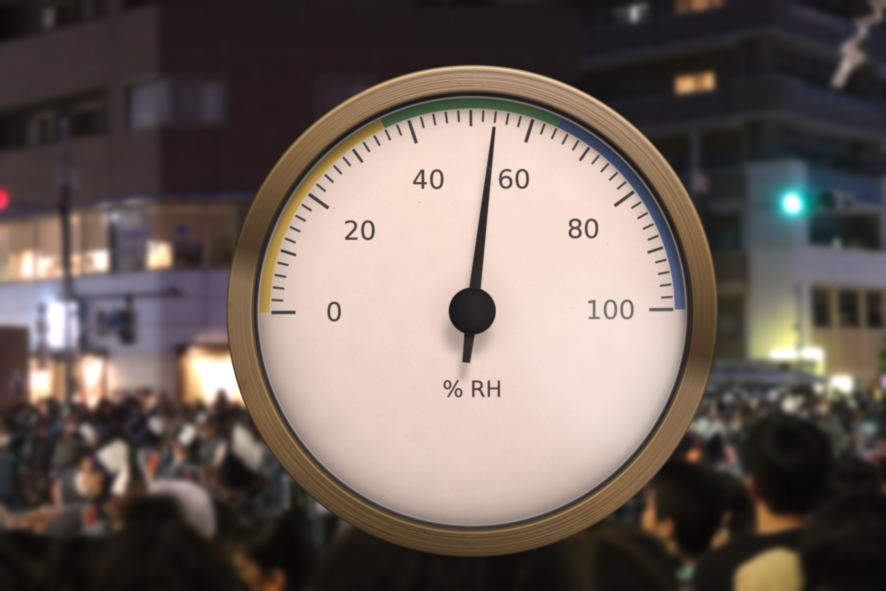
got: 54 %
